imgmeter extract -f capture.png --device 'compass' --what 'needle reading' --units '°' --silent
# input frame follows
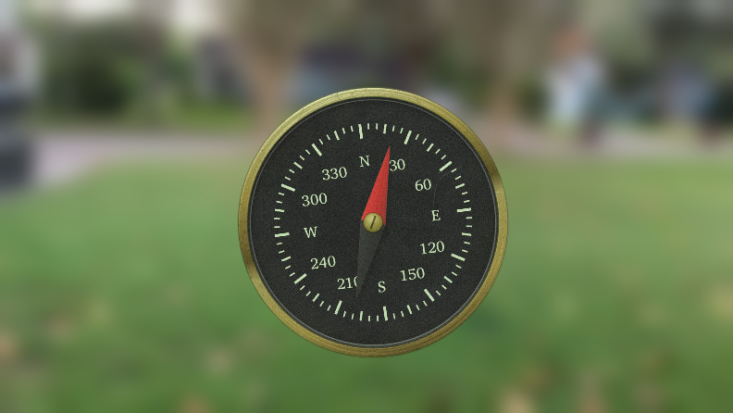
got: 20 °
